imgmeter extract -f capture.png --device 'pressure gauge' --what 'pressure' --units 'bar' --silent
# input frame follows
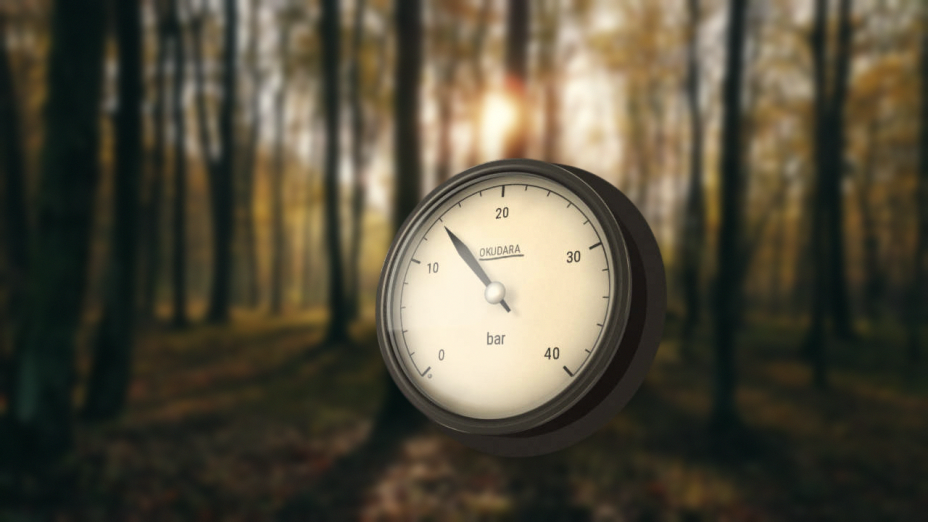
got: 14 bar
